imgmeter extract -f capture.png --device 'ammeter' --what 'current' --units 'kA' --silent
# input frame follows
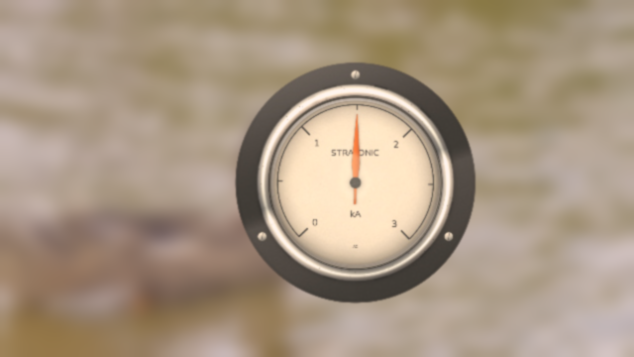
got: 1.5 kA
